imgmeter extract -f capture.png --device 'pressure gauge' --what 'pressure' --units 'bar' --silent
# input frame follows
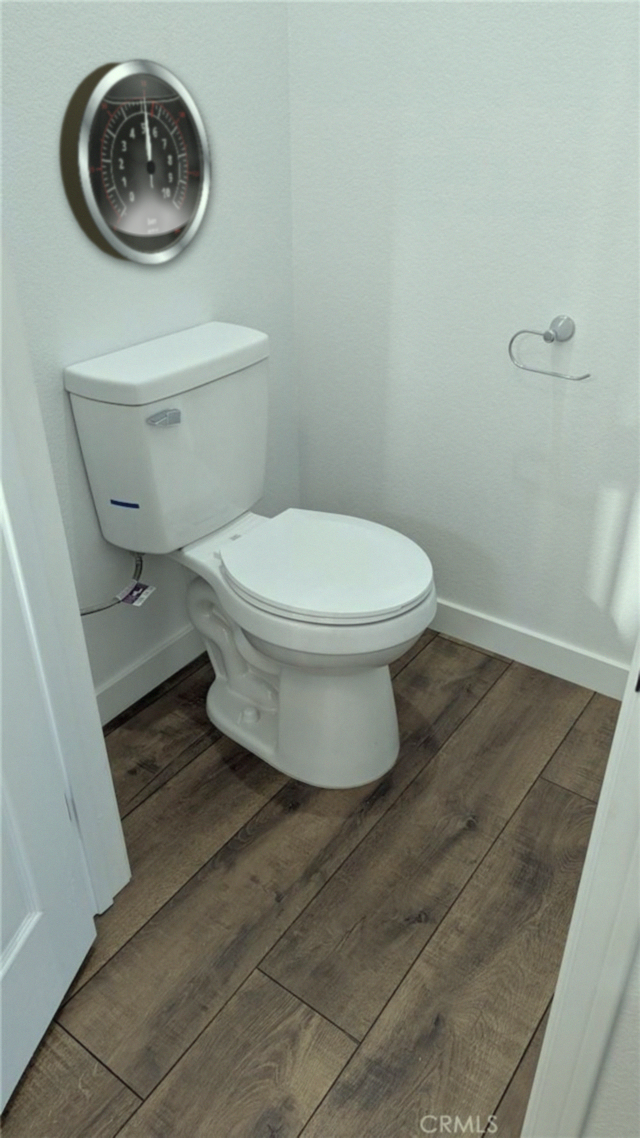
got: 5 bar
